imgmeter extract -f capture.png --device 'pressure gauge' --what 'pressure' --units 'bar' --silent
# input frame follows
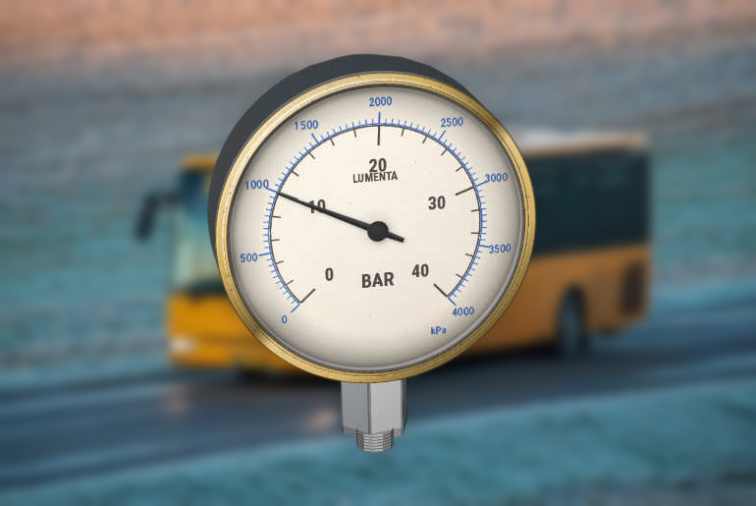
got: 10 bar
